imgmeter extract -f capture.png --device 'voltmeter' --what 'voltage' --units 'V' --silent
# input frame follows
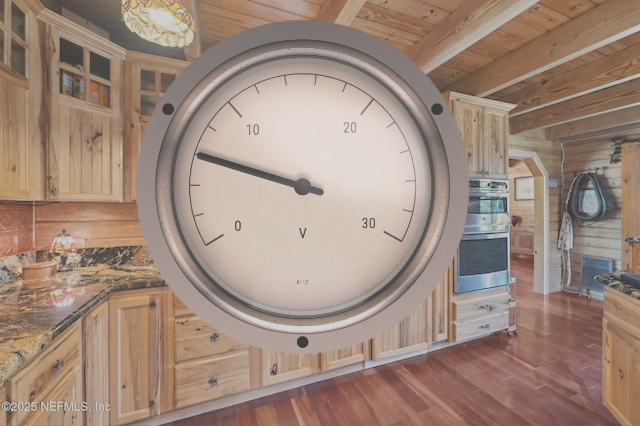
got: 6 V
